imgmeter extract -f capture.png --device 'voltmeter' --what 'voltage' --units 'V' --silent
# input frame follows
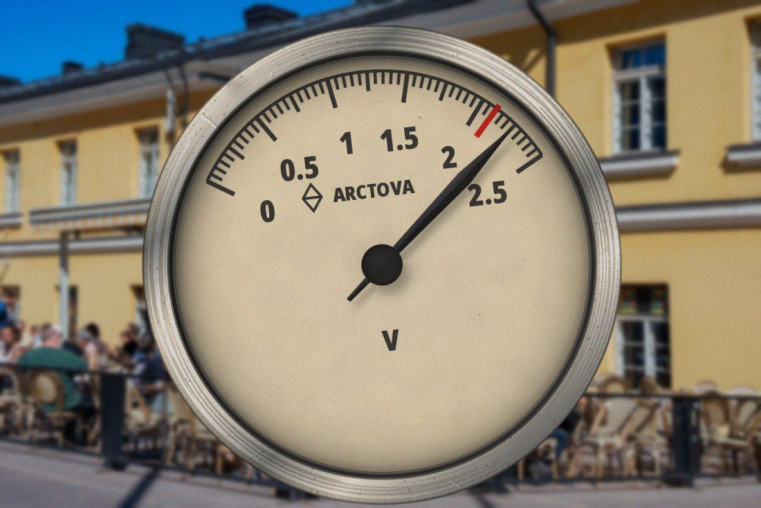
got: 2.25 V
